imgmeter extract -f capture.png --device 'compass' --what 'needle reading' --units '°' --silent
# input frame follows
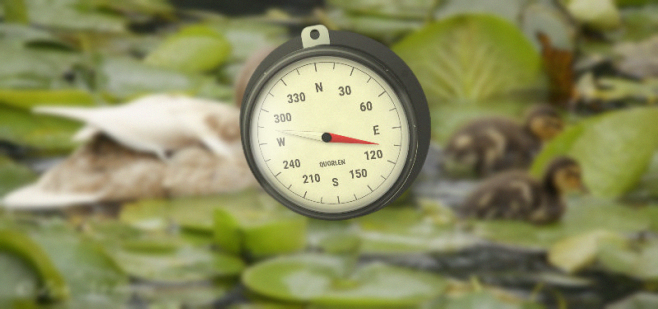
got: 105 °
